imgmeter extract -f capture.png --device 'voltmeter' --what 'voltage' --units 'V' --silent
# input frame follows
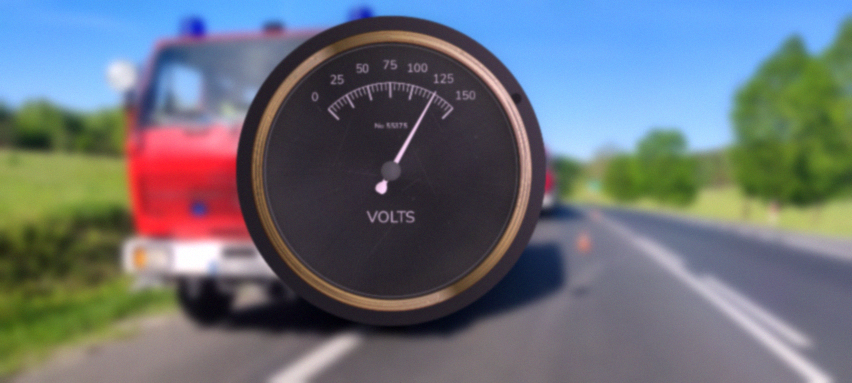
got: 125 V
